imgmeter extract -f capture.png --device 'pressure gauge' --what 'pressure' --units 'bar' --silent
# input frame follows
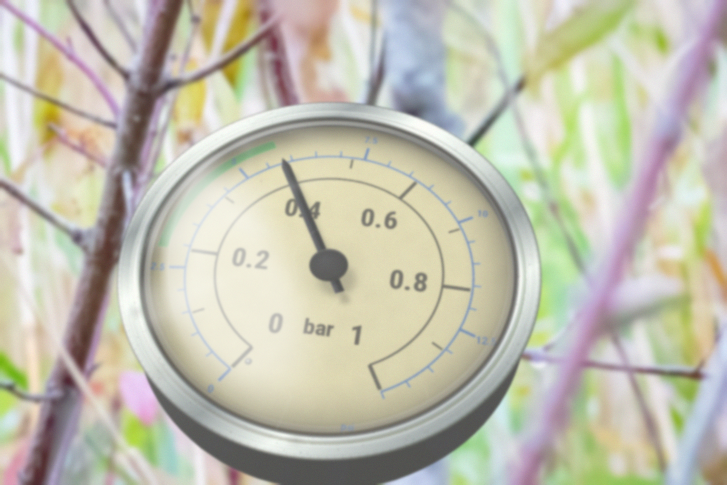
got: 0.4 bar
